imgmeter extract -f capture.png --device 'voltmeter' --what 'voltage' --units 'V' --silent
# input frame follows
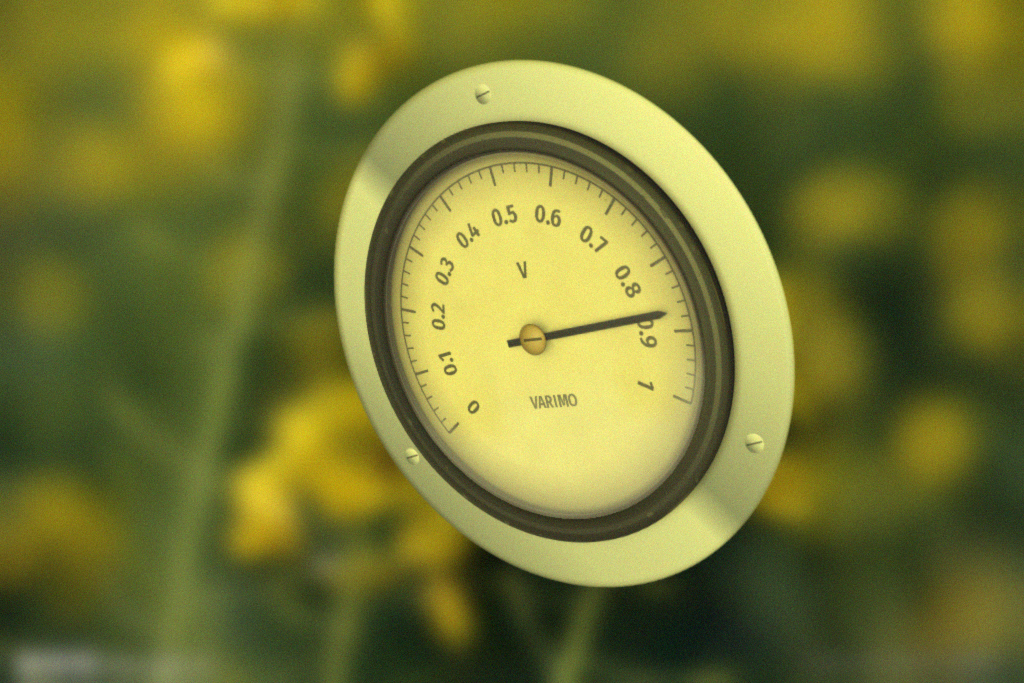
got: 0.87 V
